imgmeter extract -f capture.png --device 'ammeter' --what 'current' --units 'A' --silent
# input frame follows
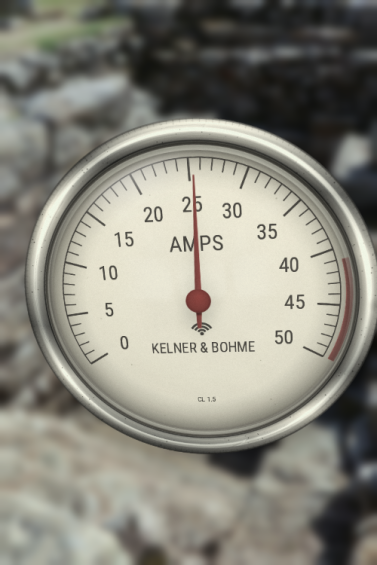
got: 25.5 A
